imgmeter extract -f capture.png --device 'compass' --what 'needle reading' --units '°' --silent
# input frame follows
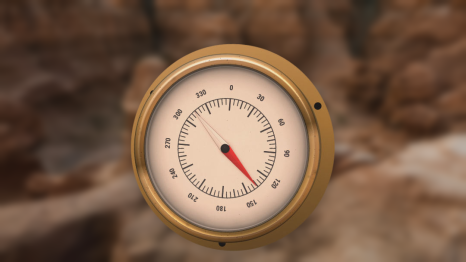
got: 135 °
